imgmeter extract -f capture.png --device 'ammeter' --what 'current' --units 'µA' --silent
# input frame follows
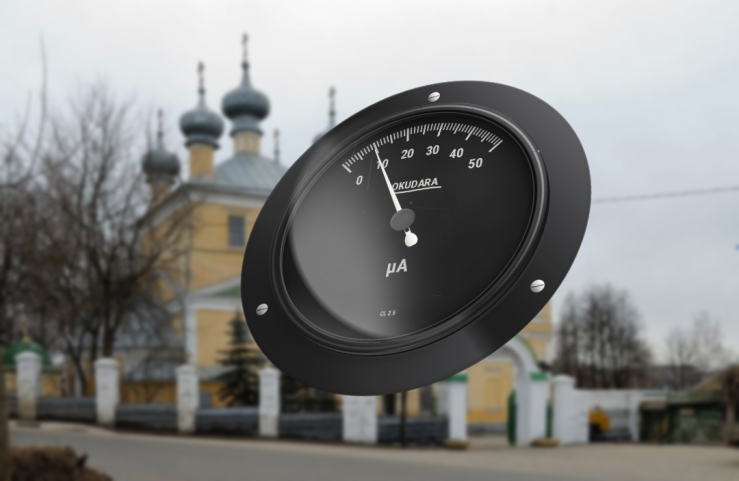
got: 10 µA
